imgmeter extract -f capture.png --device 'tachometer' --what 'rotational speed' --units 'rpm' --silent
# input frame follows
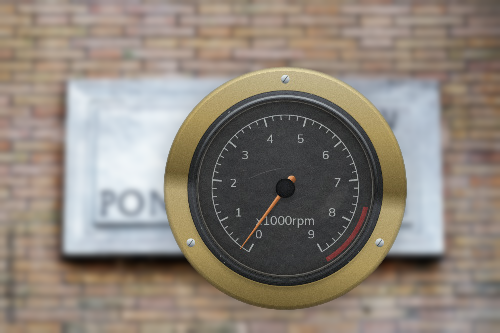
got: 200 rpm
